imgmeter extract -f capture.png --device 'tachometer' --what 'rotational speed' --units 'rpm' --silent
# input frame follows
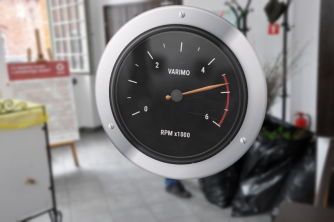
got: 4750 rpm
